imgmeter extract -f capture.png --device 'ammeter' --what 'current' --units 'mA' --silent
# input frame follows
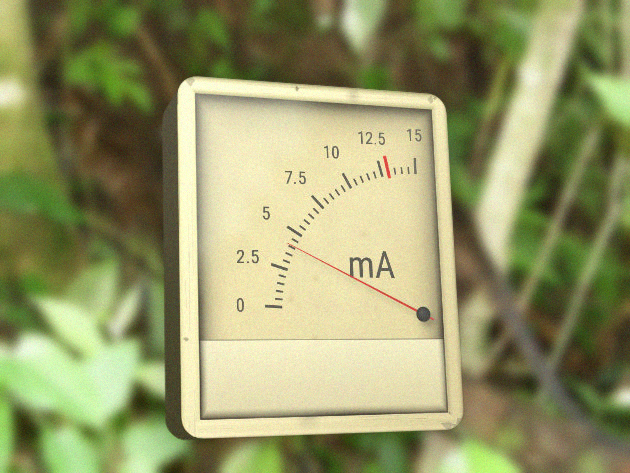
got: 4 mA
